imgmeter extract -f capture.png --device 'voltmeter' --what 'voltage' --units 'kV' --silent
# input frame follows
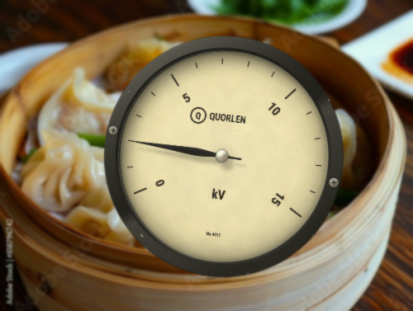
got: 2 kV
